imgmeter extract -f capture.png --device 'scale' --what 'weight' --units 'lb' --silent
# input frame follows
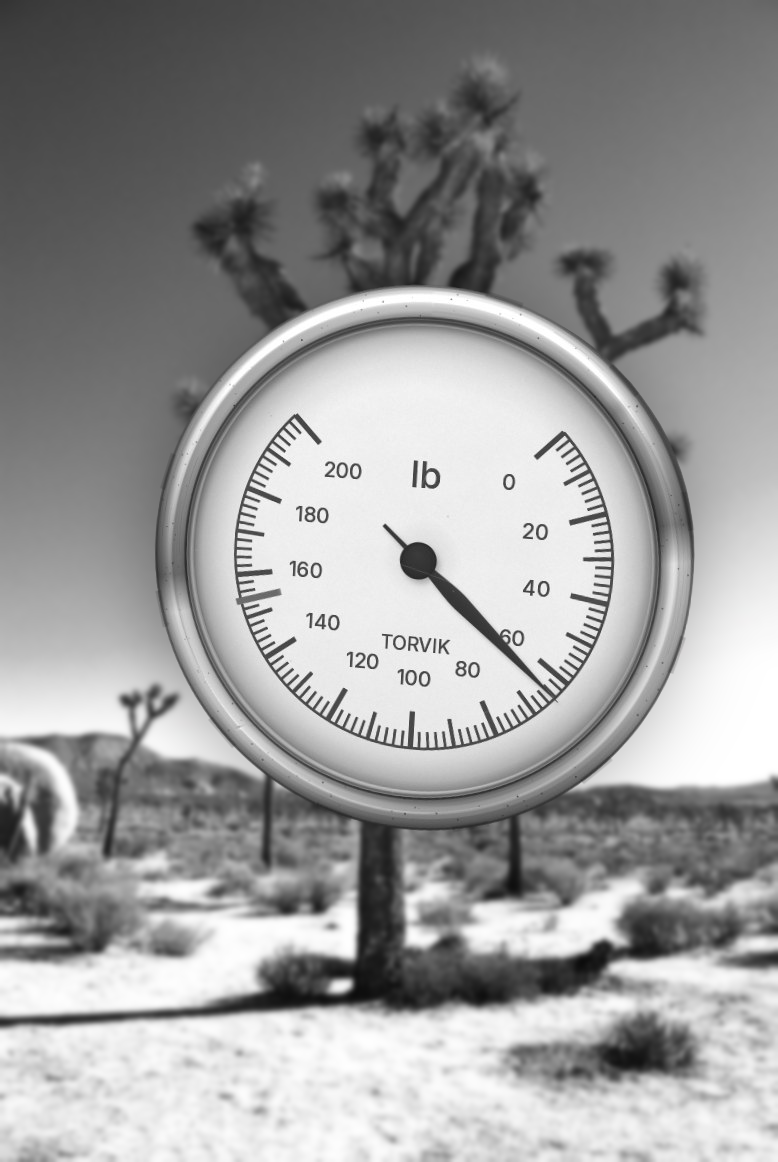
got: 64 lb
